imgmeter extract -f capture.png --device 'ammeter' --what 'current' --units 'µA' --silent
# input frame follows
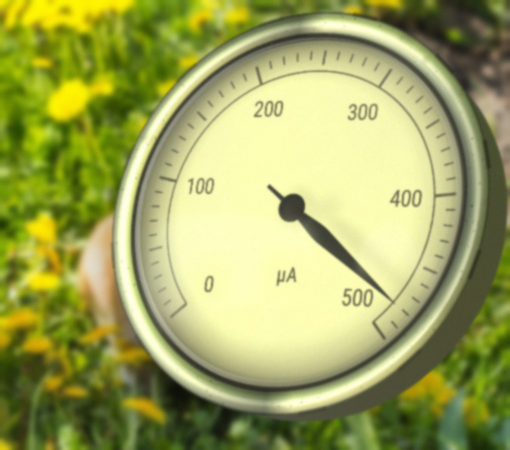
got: 480 µA
